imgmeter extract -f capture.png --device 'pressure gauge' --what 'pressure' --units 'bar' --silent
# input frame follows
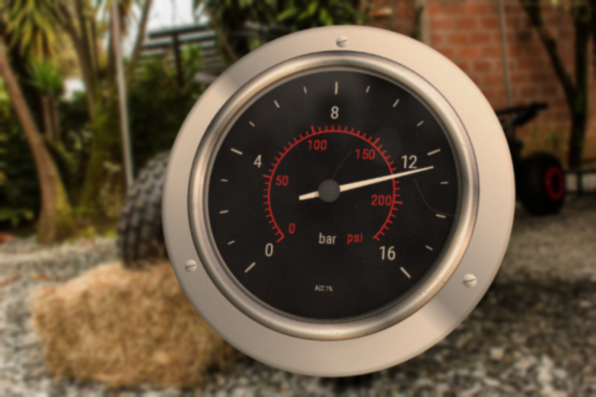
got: 12.5 bar
